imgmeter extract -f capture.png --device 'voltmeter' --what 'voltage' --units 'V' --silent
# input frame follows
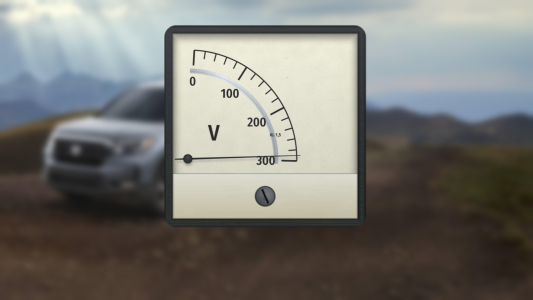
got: 290 V
